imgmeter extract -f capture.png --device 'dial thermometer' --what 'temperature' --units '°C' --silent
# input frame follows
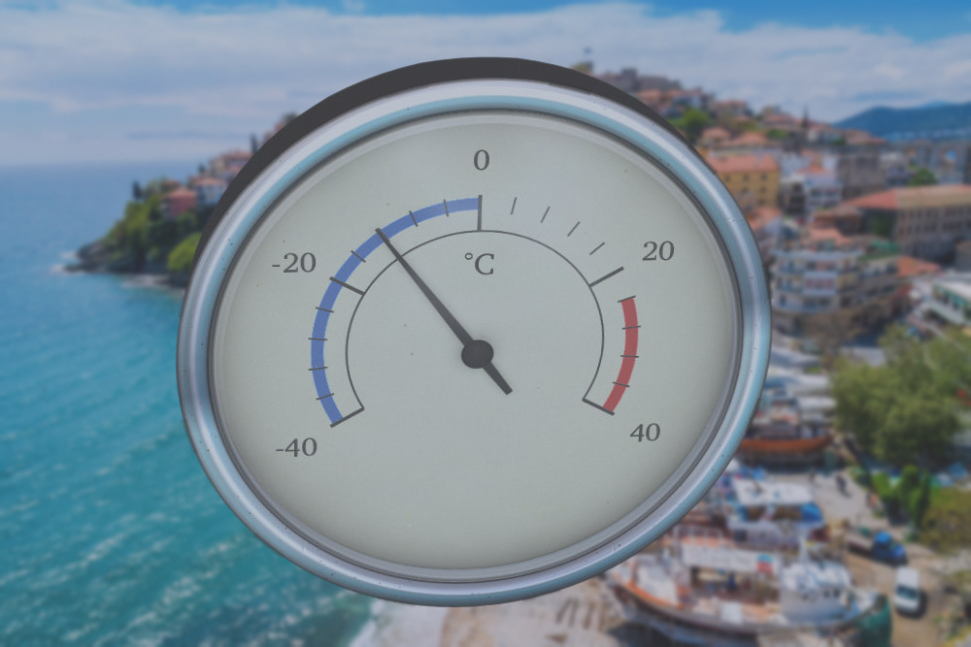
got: -12 °C
